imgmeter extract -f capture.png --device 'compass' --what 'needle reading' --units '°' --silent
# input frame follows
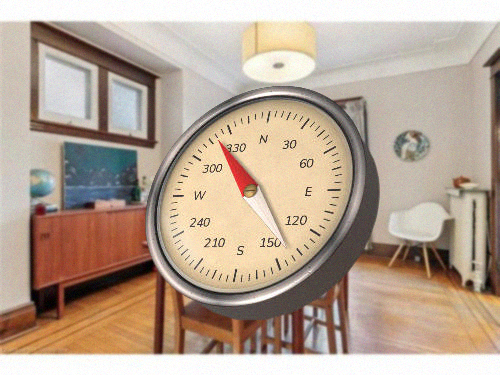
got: 320 °
